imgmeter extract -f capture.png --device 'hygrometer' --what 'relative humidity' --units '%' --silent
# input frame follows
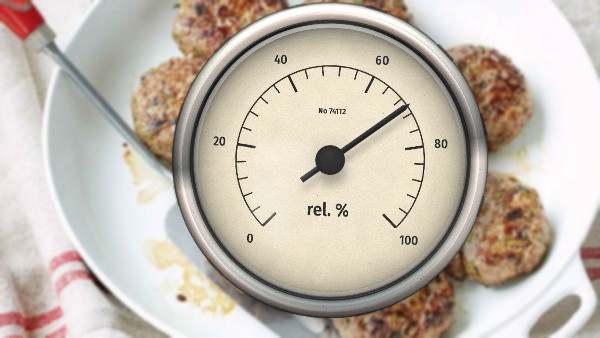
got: 70 %
